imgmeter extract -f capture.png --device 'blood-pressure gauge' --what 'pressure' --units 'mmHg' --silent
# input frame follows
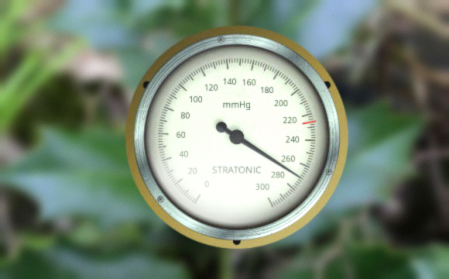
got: 270 mmHg
